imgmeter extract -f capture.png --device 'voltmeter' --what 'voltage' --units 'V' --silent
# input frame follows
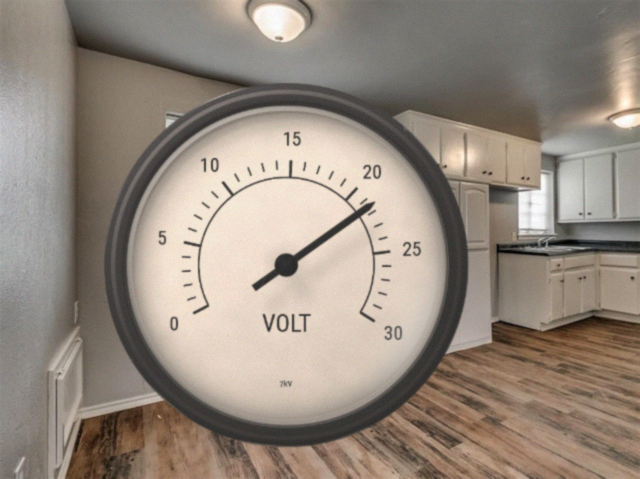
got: 21.5 V
